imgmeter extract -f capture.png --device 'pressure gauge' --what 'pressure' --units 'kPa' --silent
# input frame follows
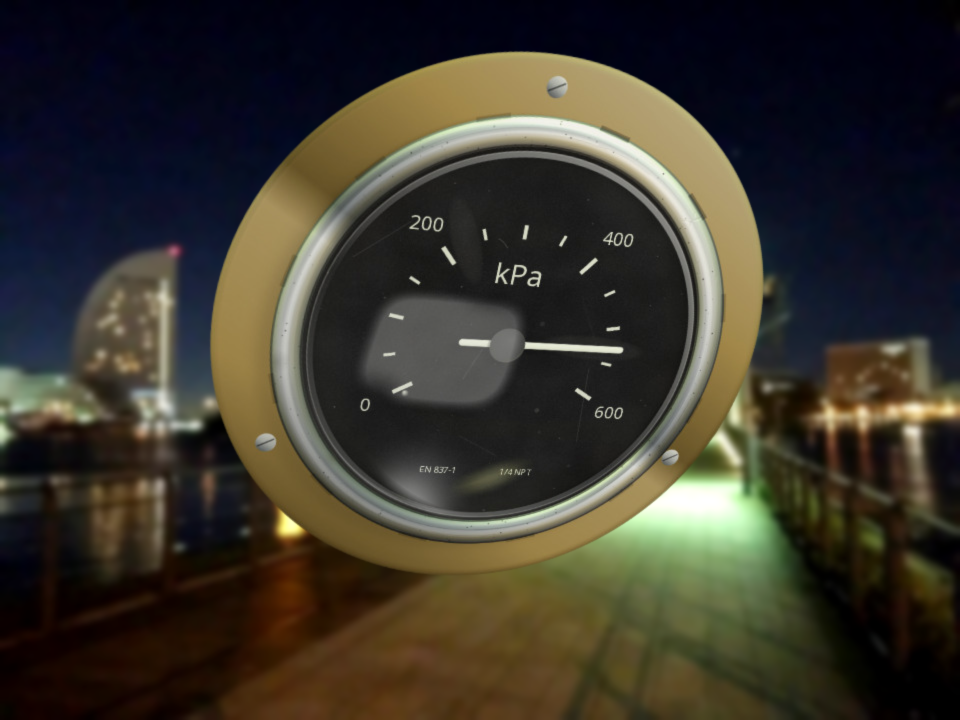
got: 525 kPa
